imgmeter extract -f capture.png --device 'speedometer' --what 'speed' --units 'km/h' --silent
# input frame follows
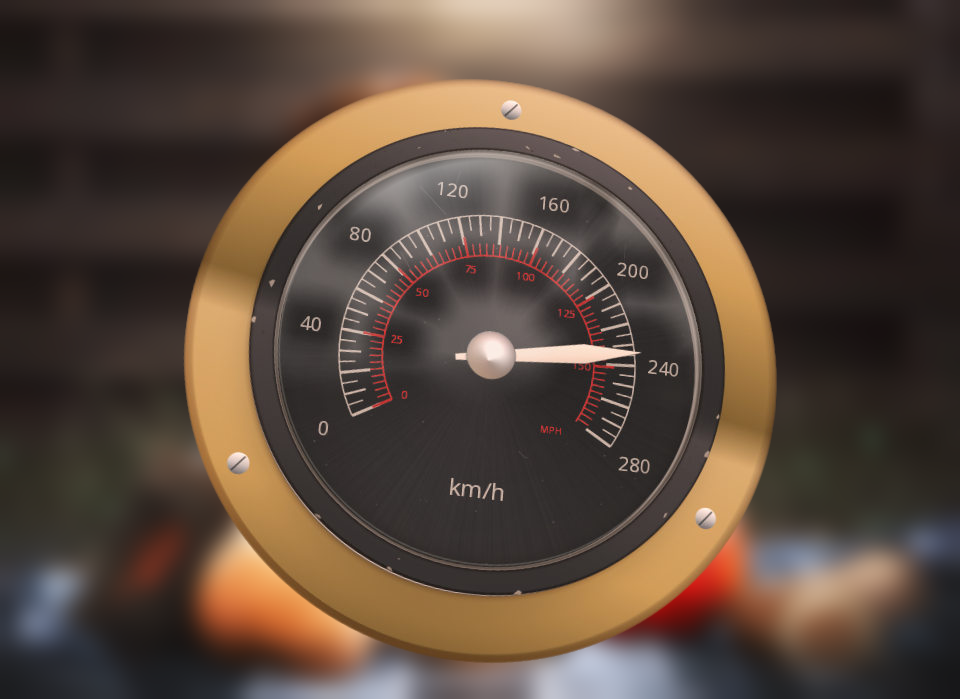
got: 235 km/h
